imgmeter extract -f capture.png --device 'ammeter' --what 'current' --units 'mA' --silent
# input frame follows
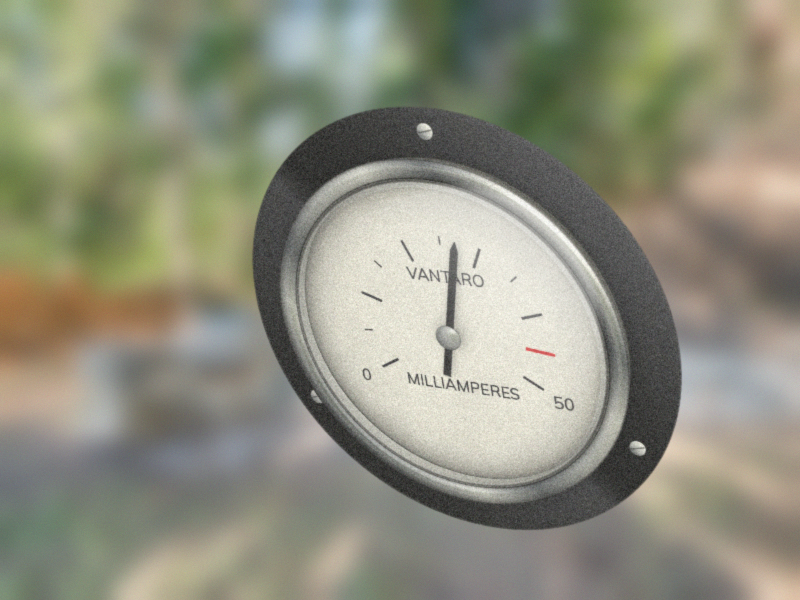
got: 27.5 mA
